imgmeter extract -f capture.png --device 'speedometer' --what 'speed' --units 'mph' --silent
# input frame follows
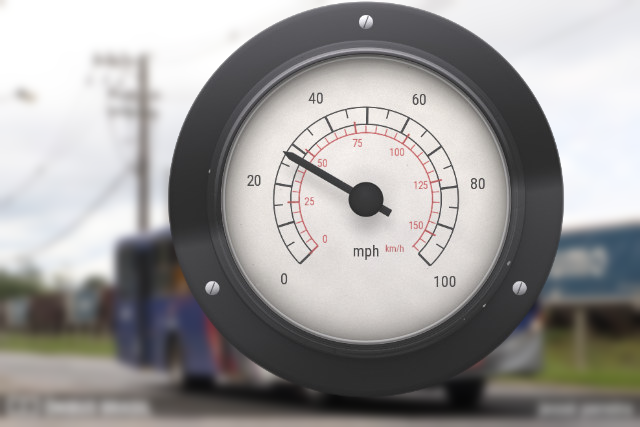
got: 27.5 mph
